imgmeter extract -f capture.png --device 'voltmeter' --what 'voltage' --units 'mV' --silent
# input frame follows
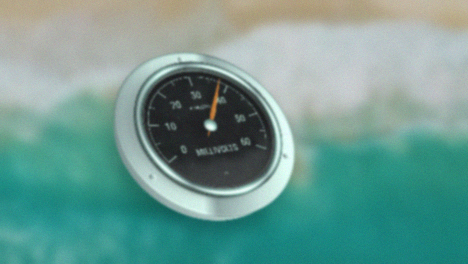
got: 37.5 mV
